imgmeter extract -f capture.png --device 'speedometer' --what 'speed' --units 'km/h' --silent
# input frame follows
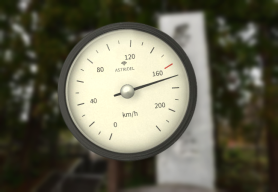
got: 170 km/h
